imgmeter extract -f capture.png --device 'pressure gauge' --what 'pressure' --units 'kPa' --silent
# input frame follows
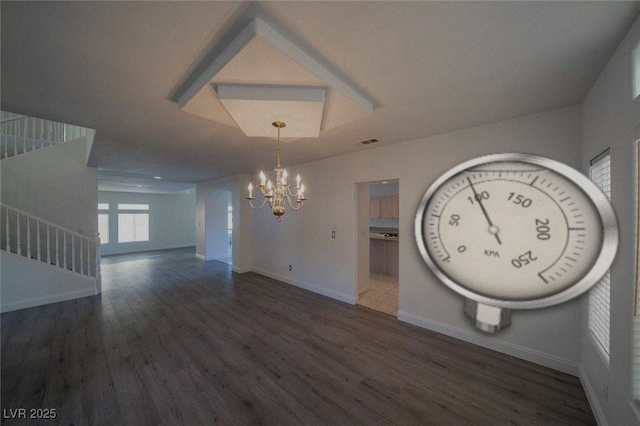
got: 100 kPa
